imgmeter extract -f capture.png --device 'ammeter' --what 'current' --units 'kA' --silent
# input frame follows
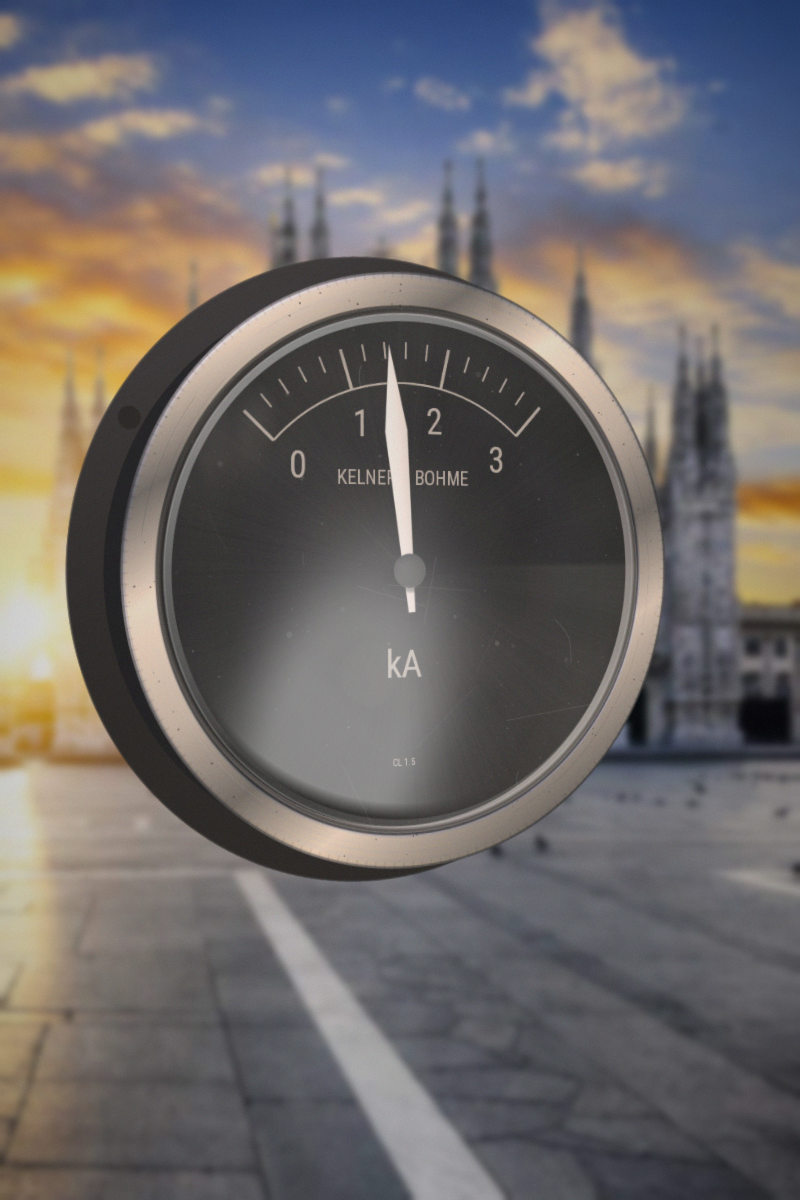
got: 1.4 kA
